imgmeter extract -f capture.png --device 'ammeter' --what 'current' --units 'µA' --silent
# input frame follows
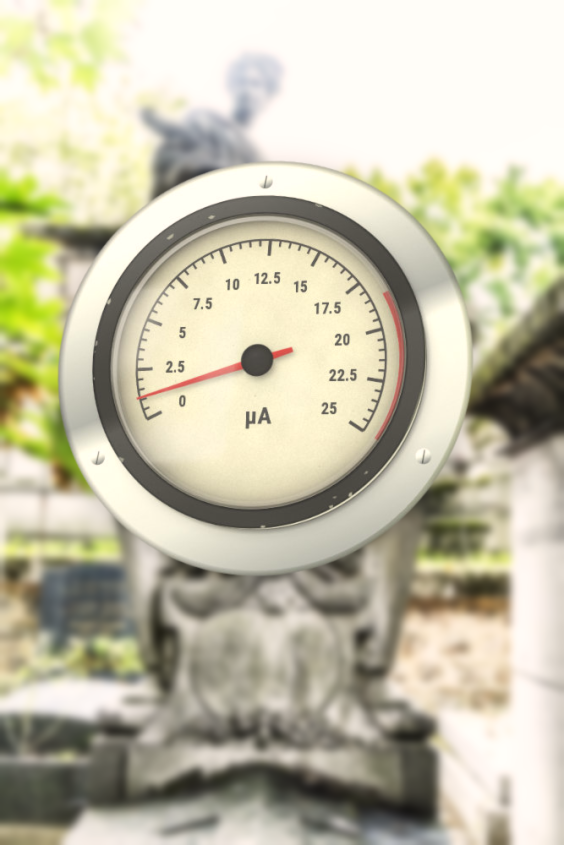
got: 1 µA
